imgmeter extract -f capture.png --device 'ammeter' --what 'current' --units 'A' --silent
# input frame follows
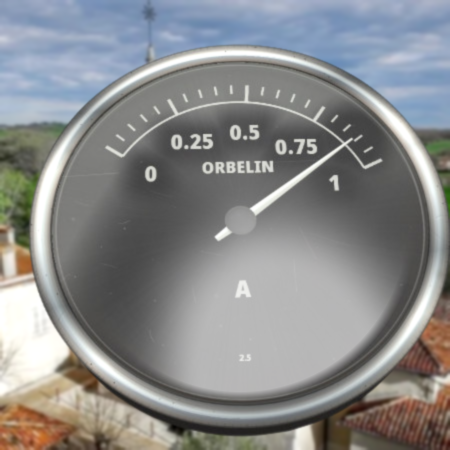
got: 0.9 A
